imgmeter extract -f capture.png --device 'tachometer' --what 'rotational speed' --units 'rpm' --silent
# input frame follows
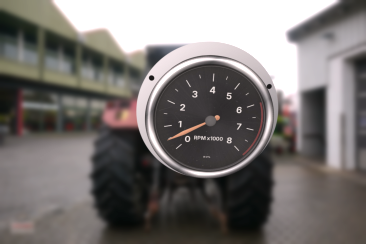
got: 500 rpm
